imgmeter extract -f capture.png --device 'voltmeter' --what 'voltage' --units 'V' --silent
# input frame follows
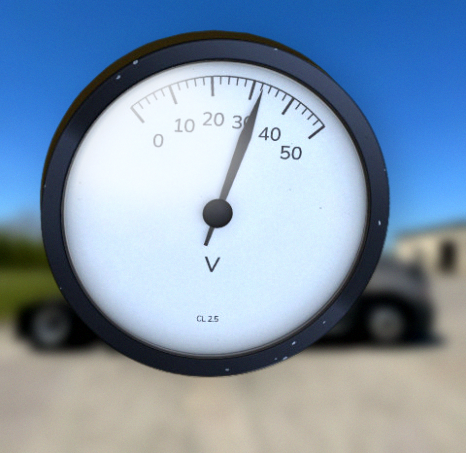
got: 32 V
